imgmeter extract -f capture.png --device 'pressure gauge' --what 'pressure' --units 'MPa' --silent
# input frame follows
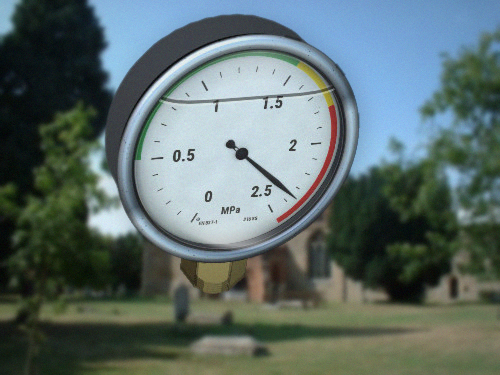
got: 2.35 MPa
